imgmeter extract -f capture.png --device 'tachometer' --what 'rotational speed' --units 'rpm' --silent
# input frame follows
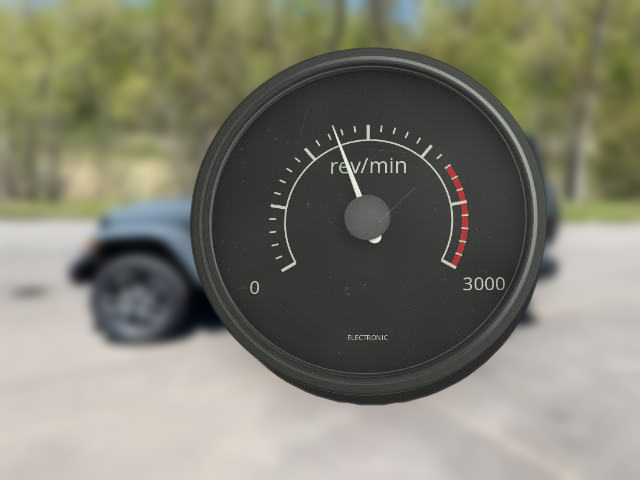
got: 1250 rpm
